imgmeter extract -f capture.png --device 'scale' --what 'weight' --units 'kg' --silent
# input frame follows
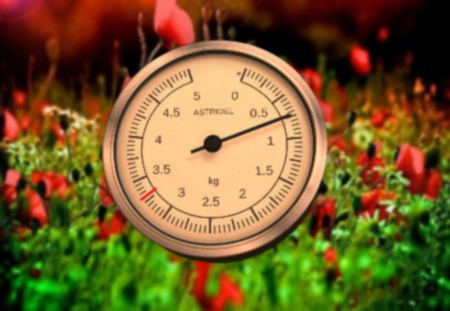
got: 0.75 kg
